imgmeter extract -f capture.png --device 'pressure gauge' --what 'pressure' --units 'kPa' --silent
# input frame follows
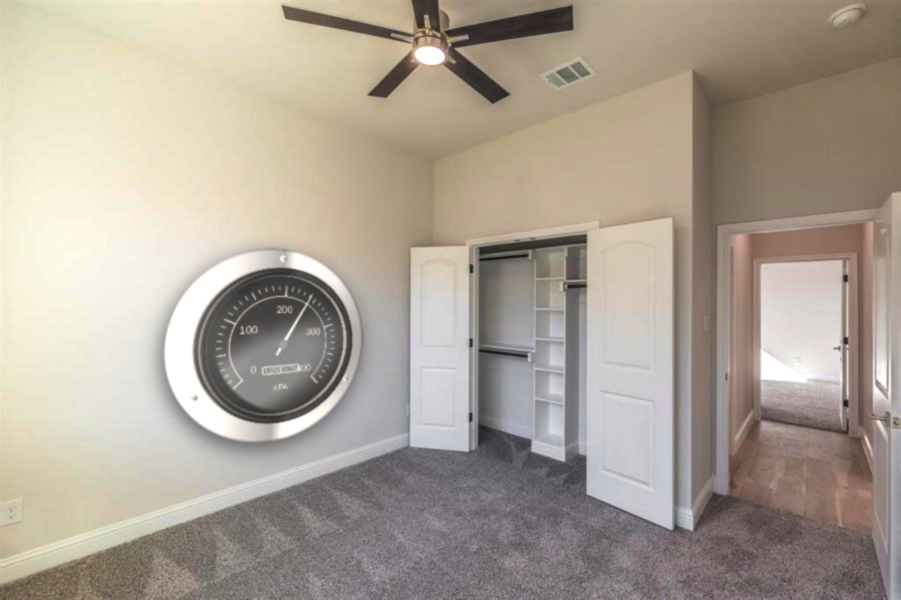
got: 240 kPa
